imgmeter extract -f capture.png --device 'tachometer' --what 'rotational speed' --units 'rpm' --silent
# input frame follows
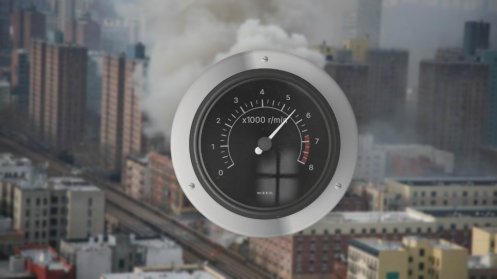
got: 5500 rpm
